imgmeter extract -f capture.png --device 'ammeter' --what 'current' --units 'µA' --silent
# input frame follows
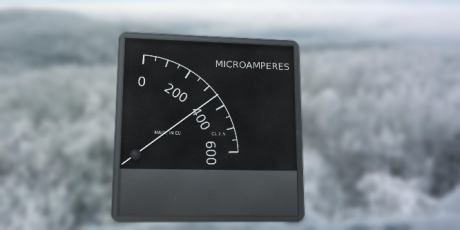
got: 350 µA
